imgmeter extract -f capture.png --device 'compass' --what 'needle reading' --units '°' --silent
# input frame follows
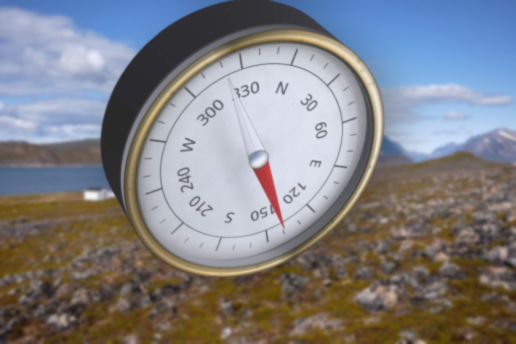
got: 140 °
